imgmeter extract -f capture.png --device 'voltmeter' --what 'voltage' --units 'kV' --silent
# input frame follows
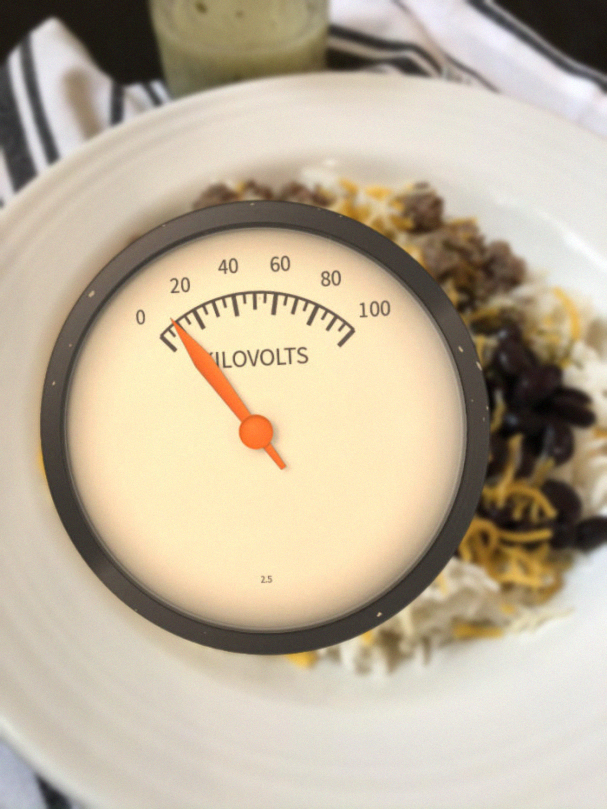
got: 10 kV
